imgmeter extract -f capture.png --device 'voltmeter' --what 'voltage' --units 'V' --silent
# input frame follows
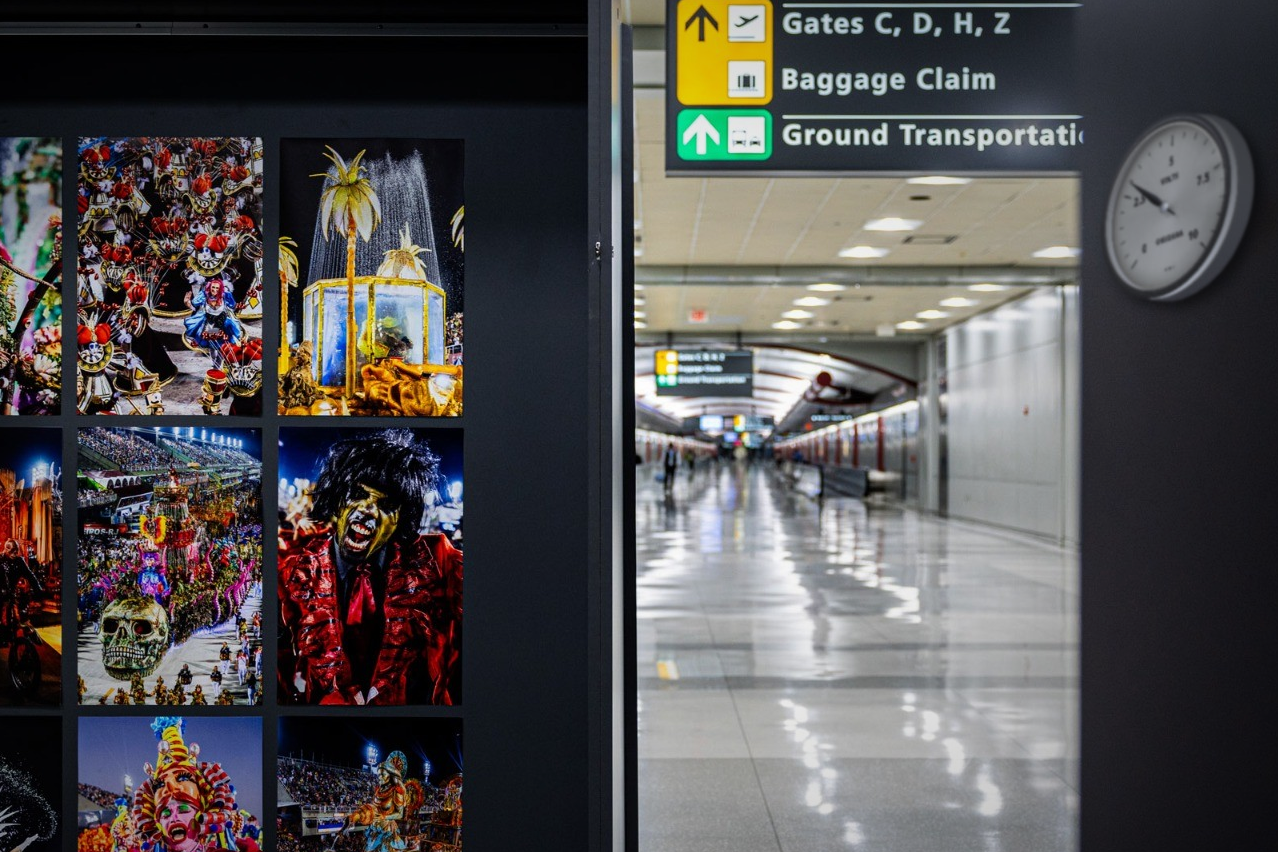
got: 3 V
